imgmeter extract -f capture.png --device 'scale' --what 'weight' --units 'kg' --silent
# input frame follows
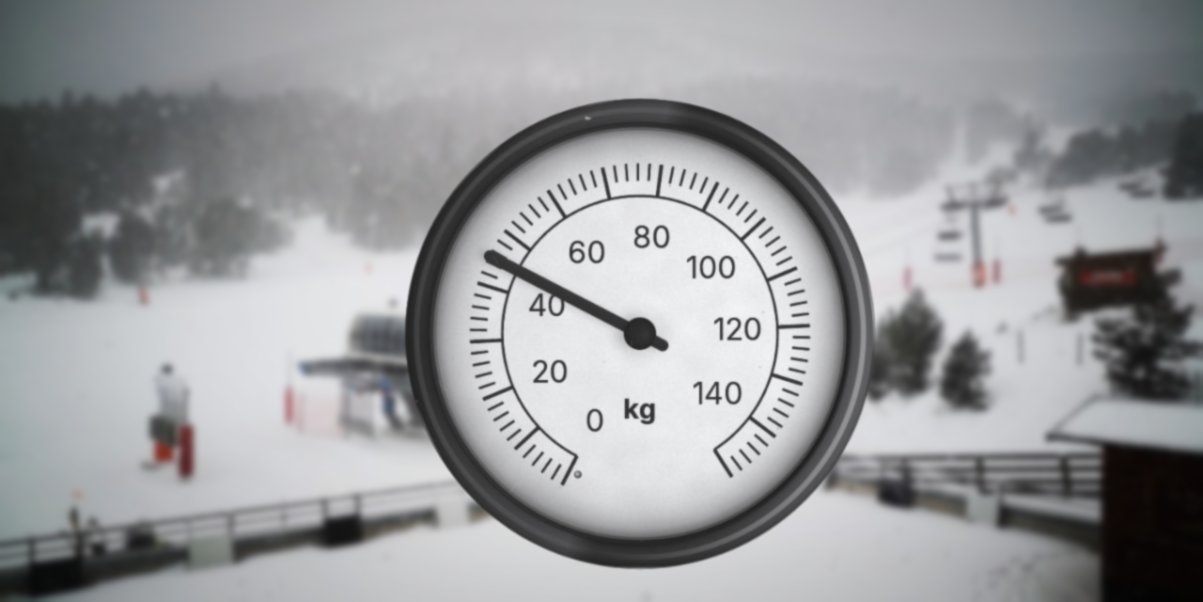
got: 45 kg
